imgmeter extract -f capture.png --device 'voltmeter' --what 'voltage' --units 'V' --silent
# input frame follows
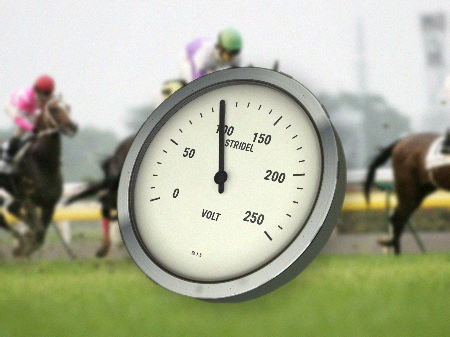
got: 100 V
